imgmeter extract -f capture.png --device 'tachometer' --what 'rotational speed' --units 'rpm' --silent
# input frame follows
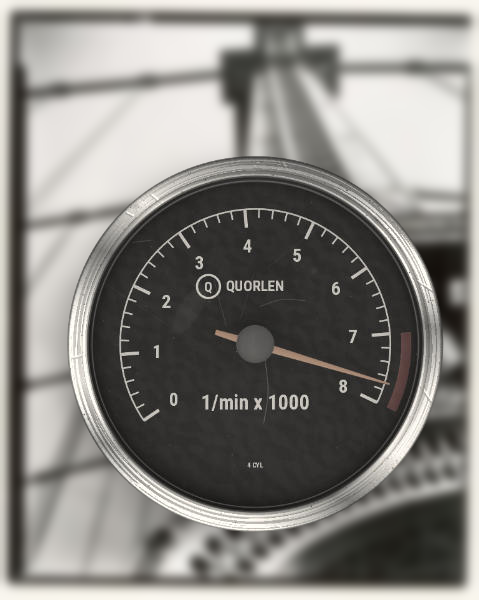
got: 7700 rpm
